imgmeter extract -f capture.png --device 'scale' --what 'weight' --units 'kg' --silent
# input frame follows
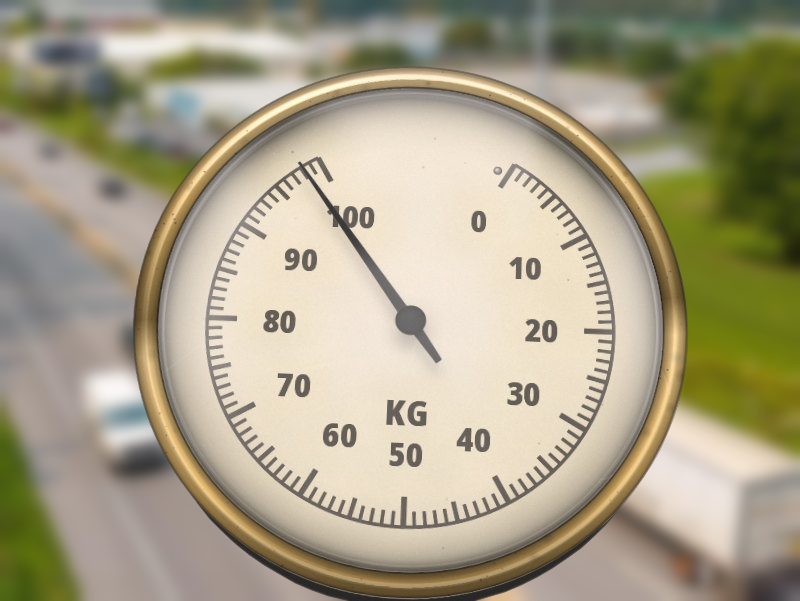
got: 98 kg
